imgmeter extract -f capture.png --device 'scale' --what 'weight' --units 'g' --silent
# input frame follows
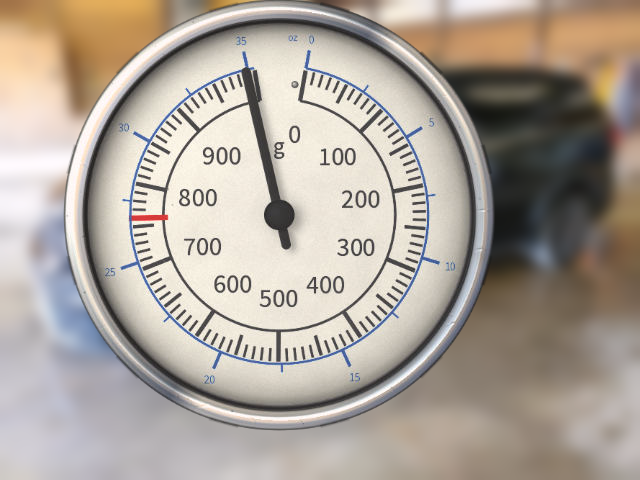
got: 990 g
